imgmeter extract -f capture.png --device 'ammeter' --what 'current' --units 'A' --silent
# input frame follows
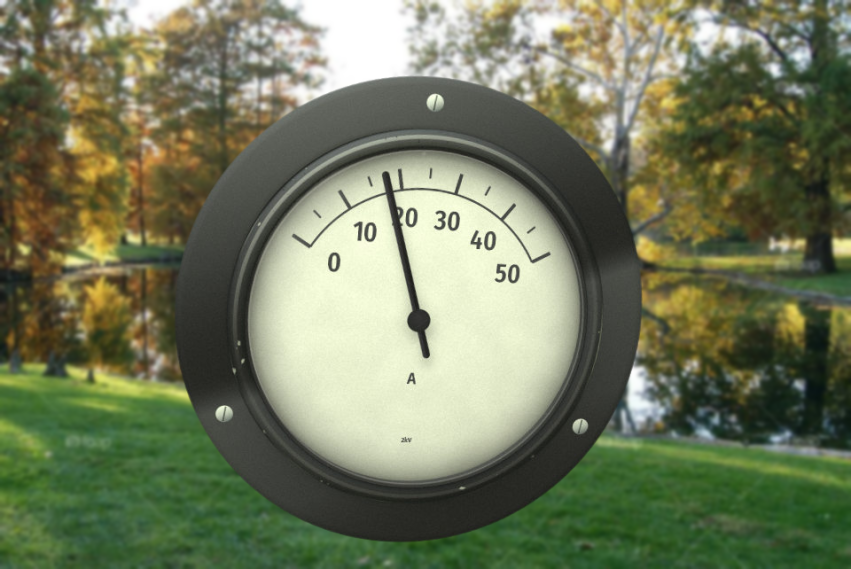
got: 17.5 A
